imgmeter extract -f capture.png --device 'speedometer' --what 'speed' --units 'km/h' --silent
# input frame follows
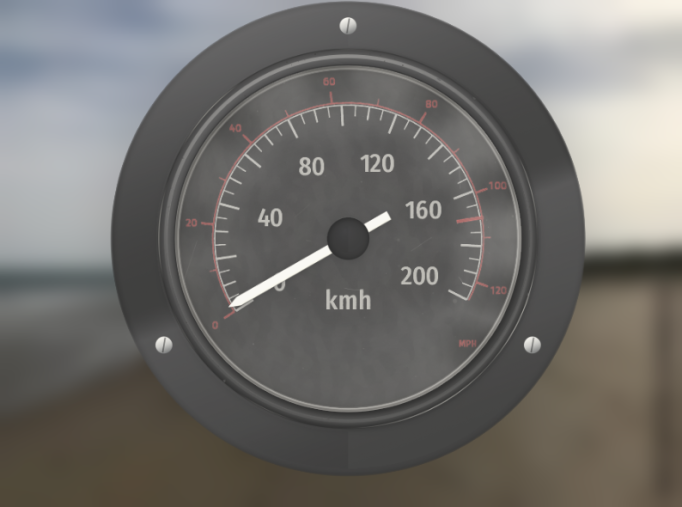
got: 2.5 km/h
